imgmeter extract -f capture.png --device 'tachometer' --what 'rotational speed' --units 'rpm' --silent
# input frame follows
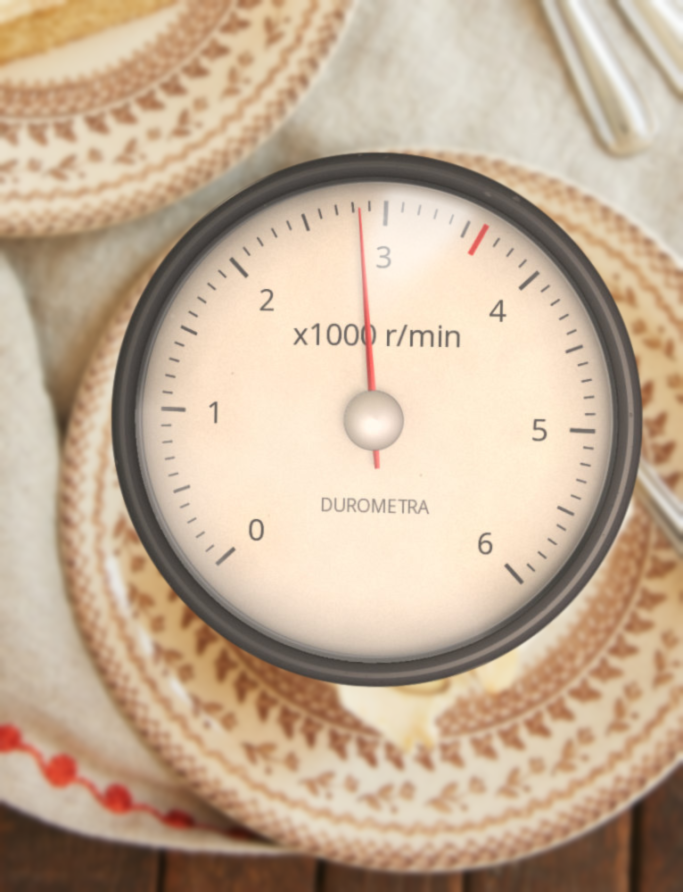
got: 2850 rpm
